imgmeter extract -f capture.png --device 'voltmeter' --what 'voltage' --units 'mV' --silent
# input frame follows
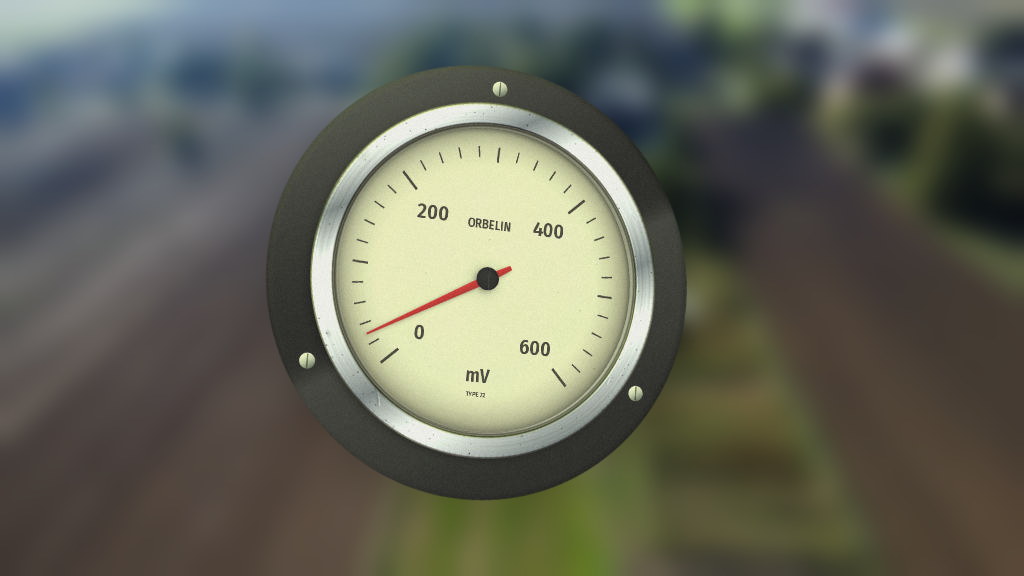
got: 30 mV
